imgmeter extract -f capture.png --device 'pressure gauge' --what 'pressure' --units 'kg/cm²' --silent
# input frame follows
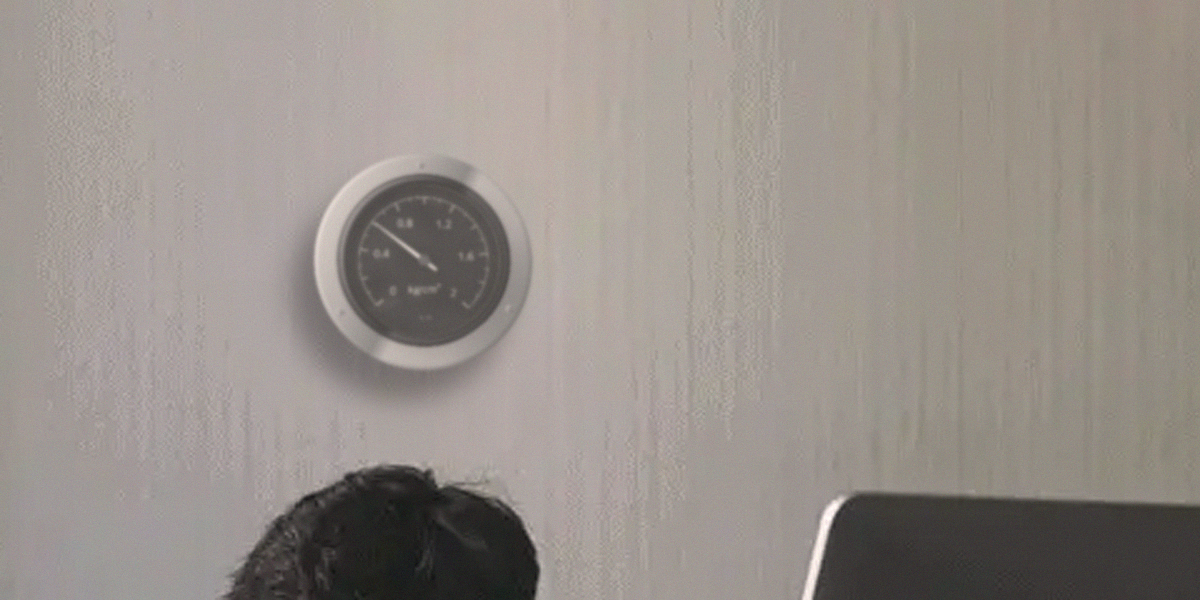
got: 0.6 kg/cm²
